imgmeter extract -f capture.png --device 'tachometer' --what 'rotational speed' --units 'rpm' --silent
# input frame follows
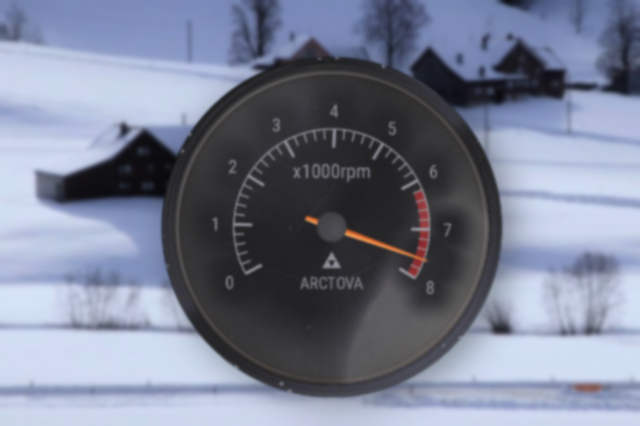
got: 7600 rpm
